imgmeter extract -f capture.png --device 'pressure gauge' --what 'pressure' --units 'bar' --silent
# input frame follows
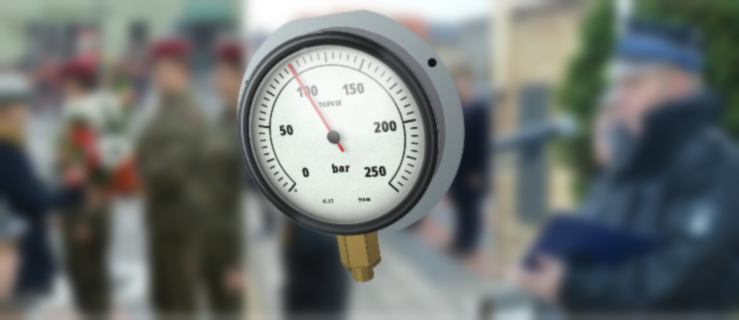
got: 100 bar
